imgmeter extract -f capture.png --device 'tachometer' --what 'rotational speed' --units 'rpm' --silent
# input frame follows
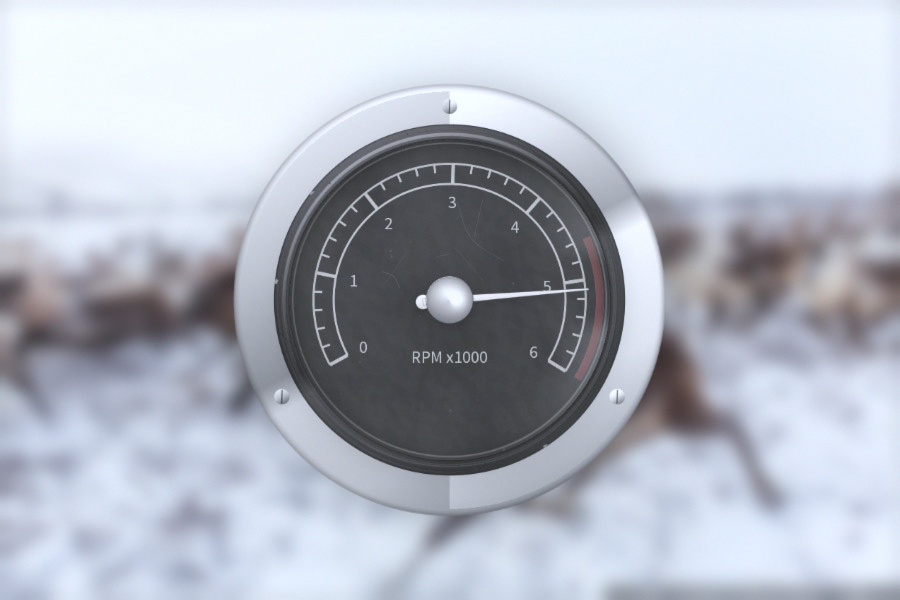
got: 5100 rpm
